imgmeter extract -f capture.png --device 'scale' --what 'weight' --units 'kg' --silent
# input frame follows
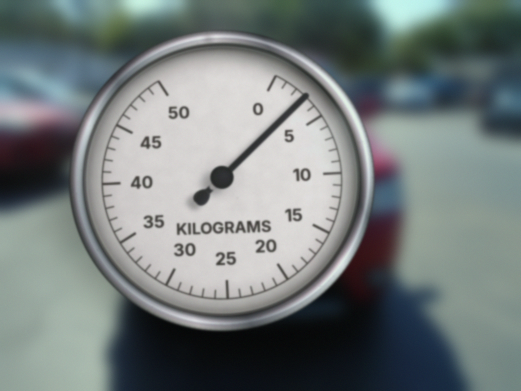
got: 3 kg
